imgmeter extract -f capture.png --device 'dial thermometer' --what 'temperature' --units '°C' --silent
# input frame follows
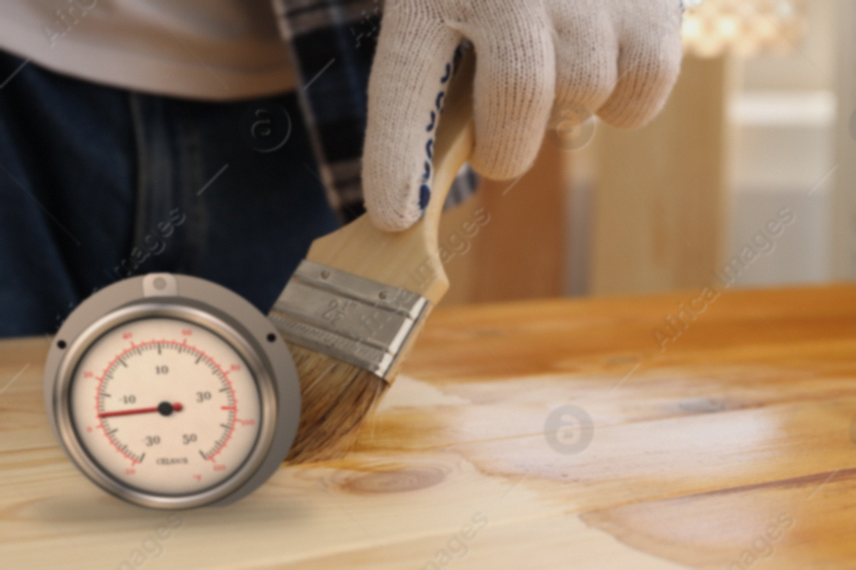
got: -15 °C
